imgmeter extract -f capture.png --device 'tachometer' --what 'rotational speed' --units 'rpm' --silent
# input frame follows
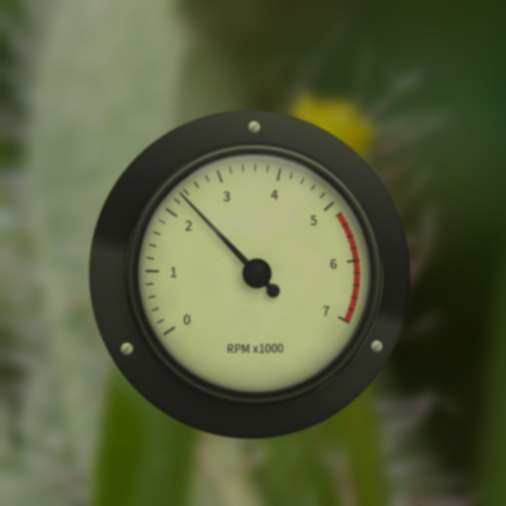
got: 2300 rpm
